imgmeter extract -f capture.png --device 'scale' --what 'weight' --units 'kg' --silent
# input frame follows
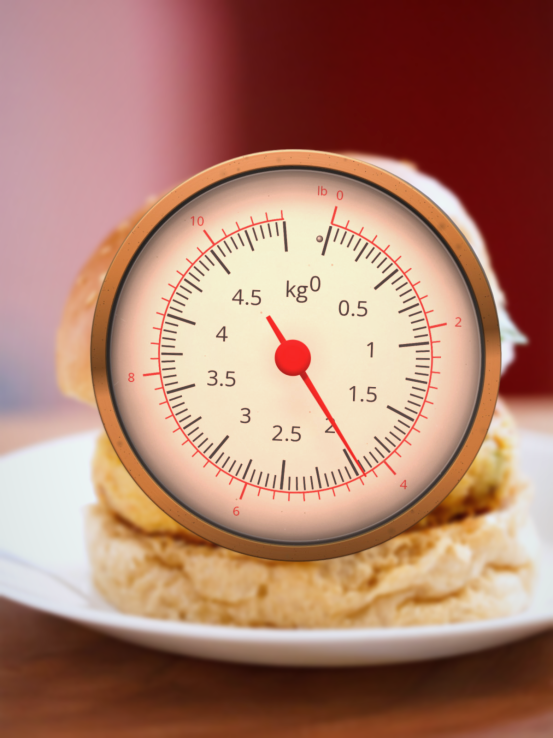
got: 1.95 kg
